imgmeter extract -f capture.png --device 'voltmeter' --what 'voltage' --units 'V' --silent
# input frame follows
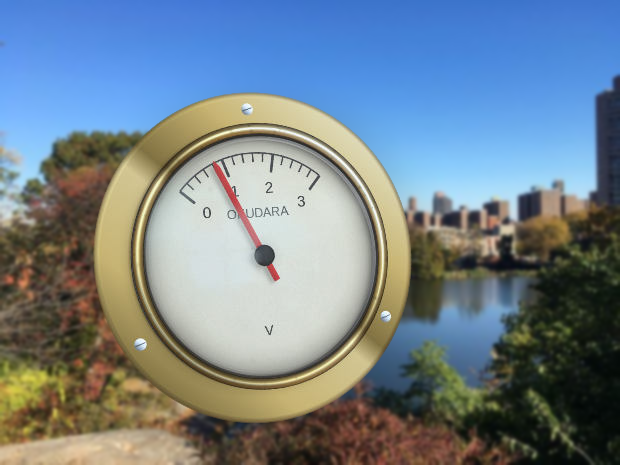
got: 0.8 V
